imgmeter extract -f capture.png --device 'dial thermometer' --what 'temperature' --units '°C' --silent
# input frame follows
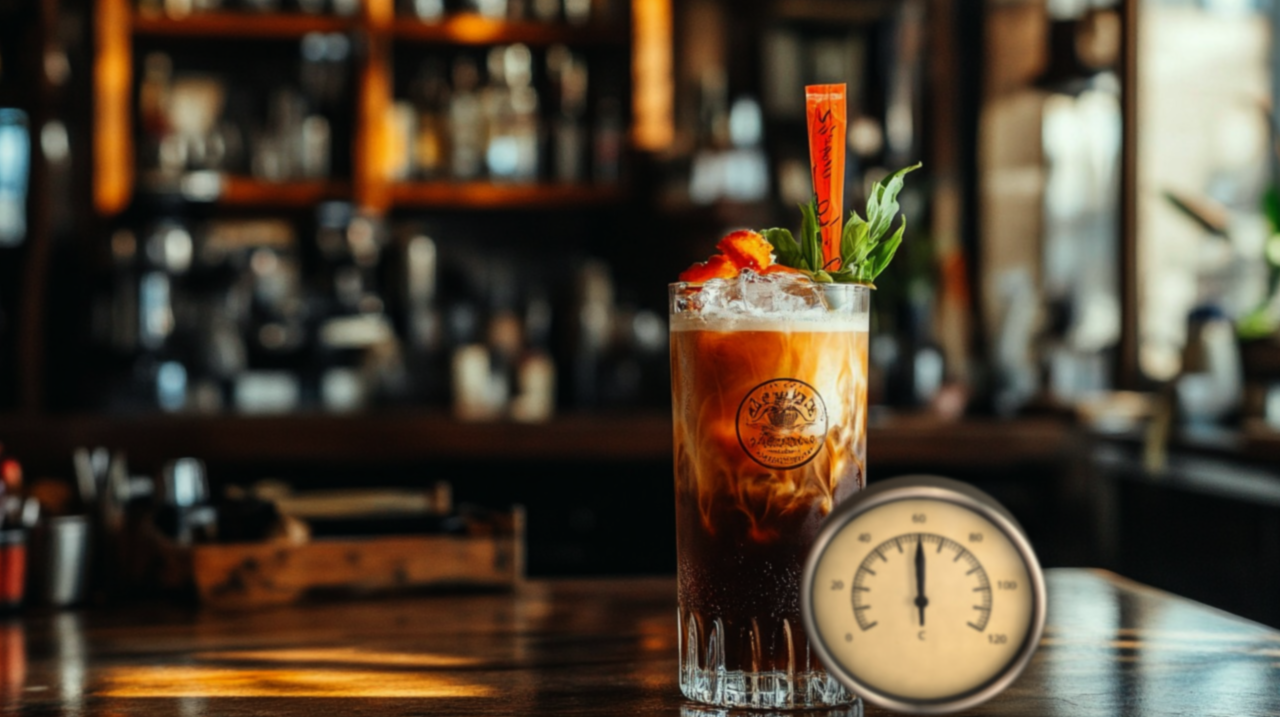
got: 60 °C
